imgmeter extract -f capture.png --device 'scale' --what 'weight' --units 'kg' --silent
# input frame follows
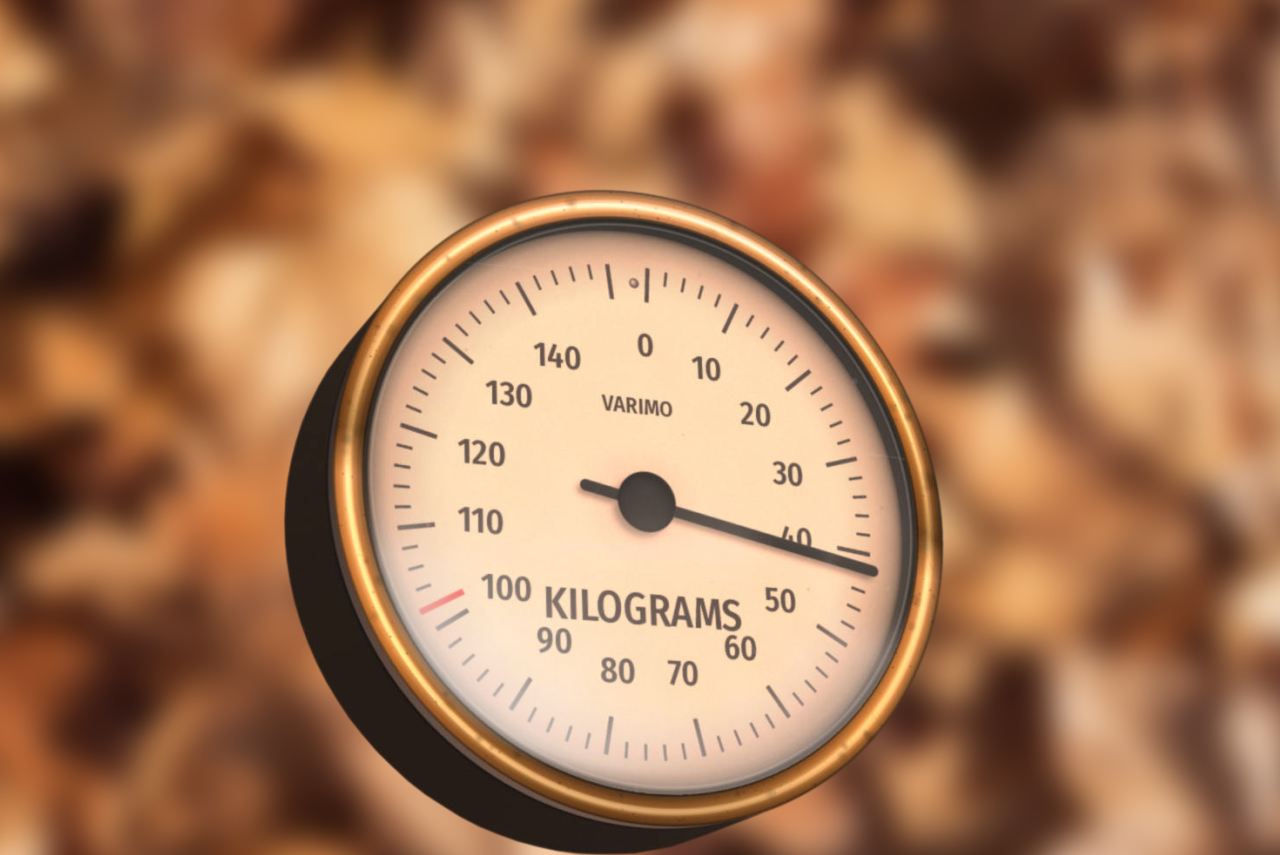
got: 42 kg
